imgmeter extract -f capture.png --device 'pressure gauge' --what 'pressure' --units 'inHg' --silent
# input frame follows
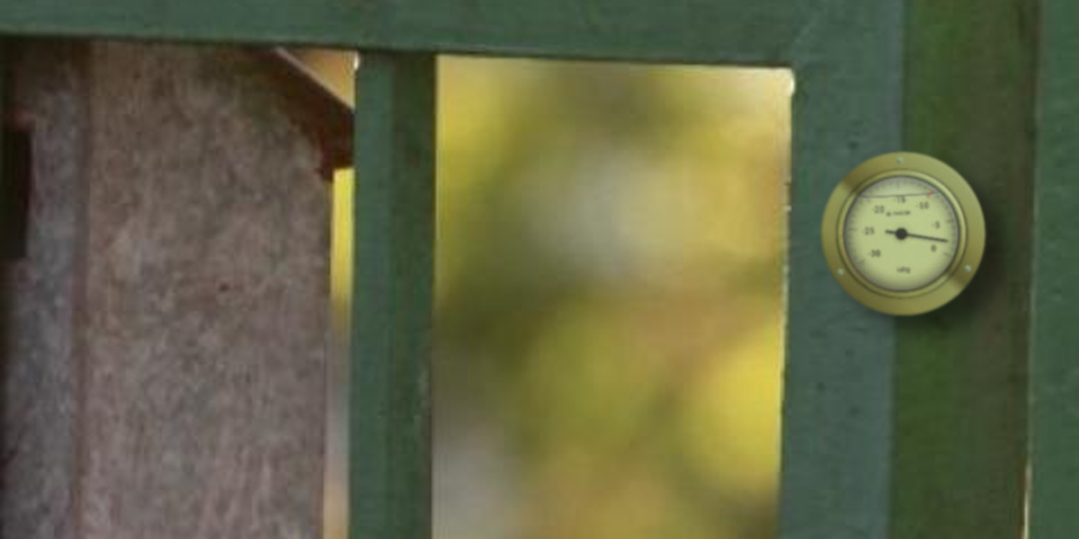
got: -2 inHg
